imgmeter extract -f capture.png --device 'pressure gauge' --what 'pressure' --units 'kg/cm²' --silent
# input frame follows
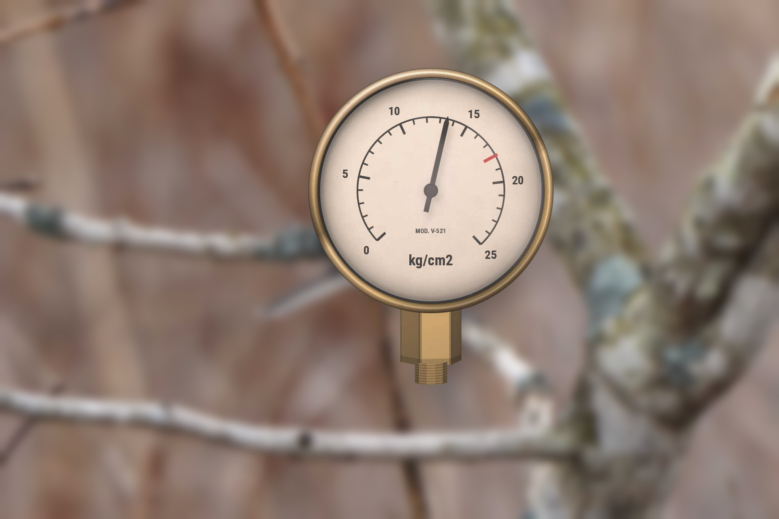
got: 13.5 kg/cm²
